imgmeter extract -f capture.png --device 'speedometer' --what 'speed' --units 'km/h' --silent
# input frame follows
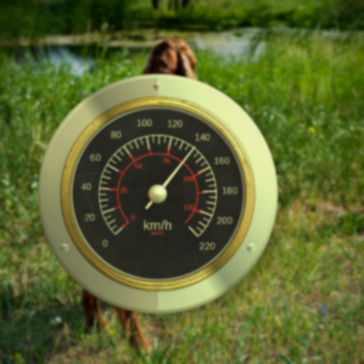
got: 140 km/h
